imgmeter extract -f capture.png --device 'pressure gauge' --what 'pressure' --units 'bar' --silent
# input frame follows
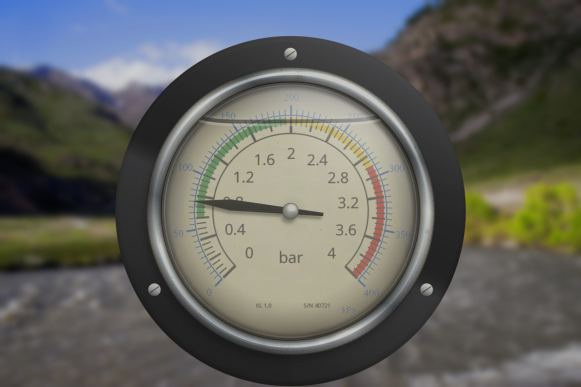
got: 0.75 bar
